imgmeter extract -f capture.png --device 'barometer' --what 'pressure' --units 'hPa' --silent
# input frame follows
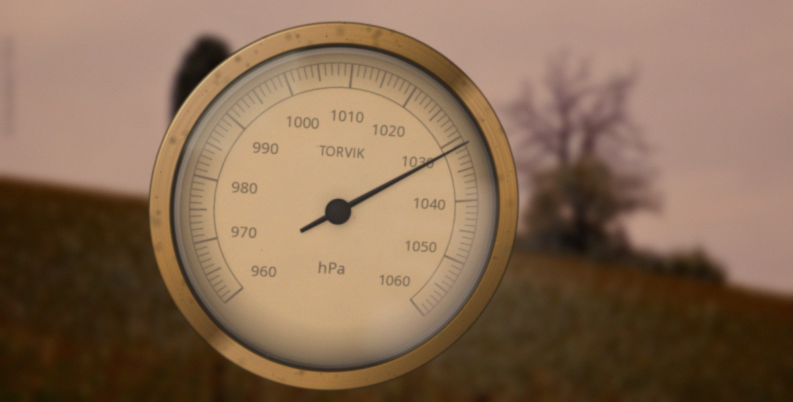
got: 1031 hPa
